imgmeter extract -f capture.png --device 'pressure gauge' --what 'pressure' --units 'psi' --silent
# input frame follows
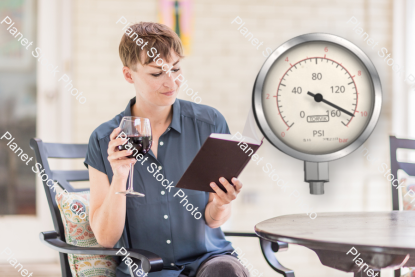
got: 150 psi
